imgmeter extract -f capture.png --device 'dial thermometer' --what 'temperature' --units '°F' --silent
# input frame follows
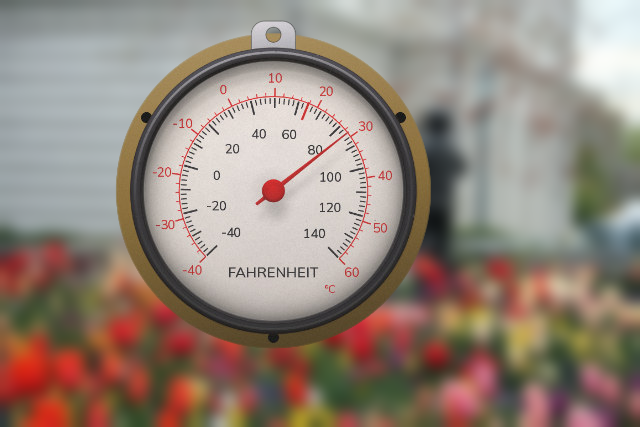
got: 84 °F
